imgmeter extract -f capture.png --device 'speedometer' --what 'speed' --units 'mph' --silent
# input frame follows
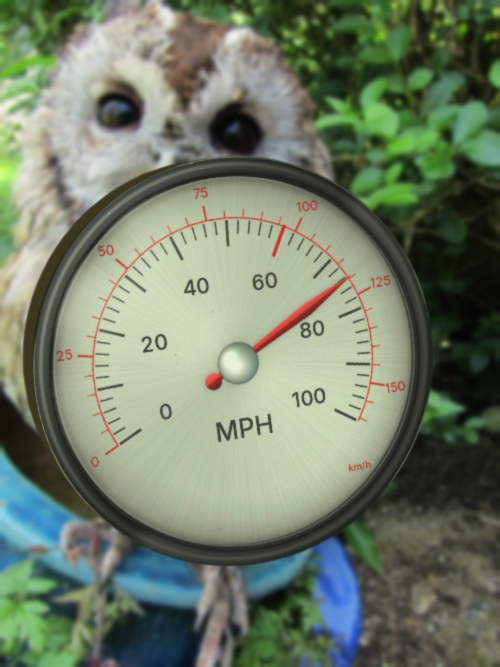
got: 74 mph
